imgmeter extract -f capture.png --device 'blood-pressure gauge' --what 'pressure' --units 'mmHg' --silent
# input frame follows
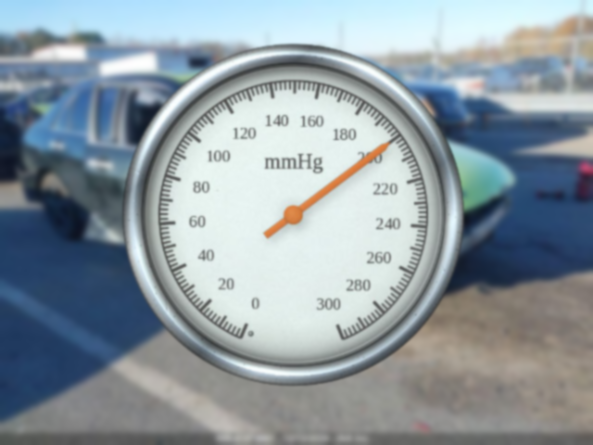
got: 200 mmHg
